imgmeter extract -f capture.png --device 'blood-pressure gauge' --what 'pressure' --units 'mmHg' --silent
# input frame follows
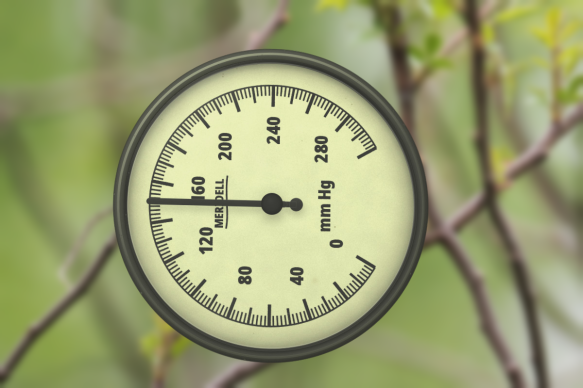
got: 150 mmHg
